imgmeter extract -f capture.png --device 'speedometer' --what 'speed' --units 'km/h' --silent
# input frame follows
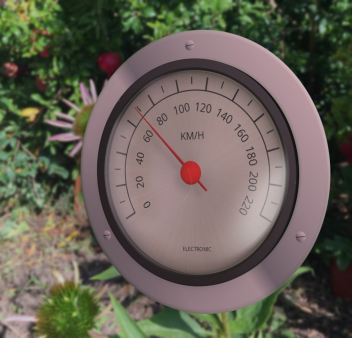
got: 70 km/h
